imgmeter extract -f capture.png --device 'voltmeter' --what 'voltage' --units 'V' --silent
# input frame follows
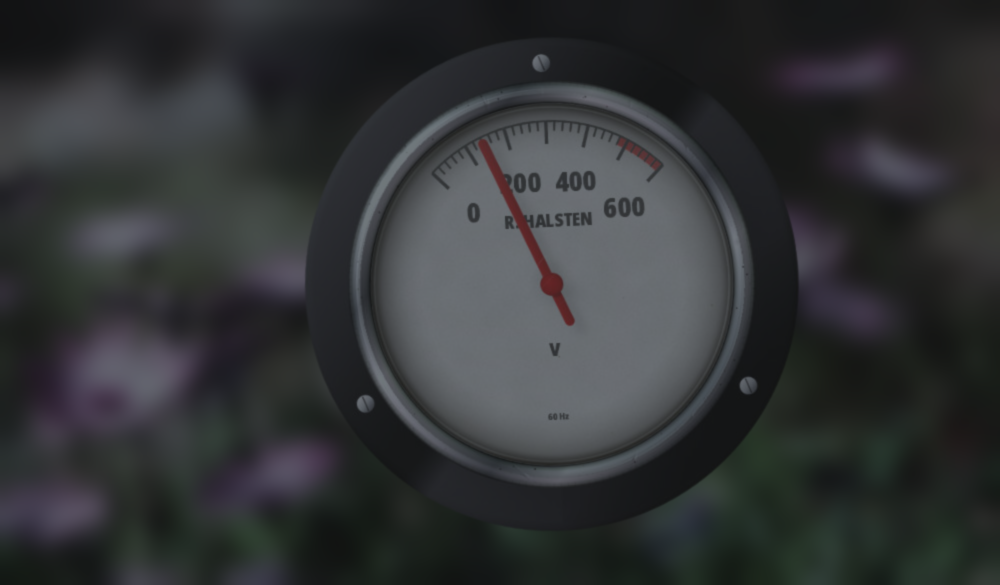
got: 140 V
